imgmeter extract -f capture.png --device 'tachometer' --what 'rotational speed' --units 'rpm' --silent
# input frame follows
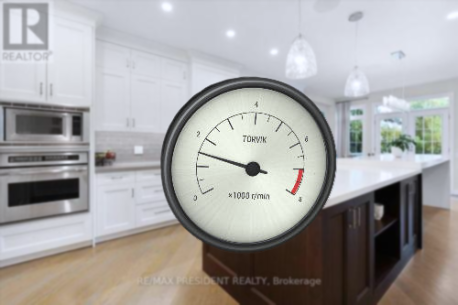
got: 1500 rpm
